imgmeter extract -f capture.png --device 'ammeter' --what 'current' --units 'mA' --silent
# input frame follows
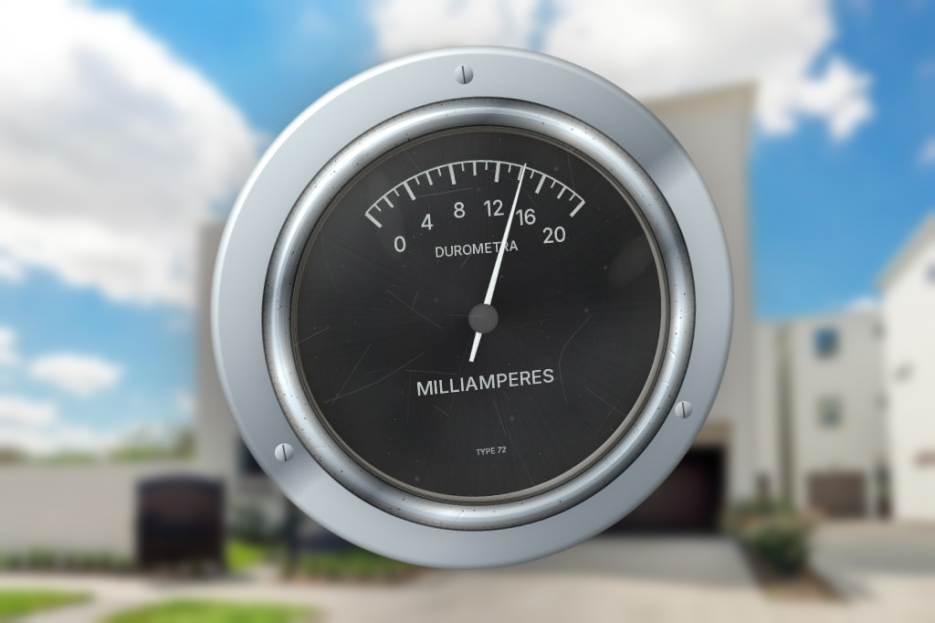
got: 14 mA
